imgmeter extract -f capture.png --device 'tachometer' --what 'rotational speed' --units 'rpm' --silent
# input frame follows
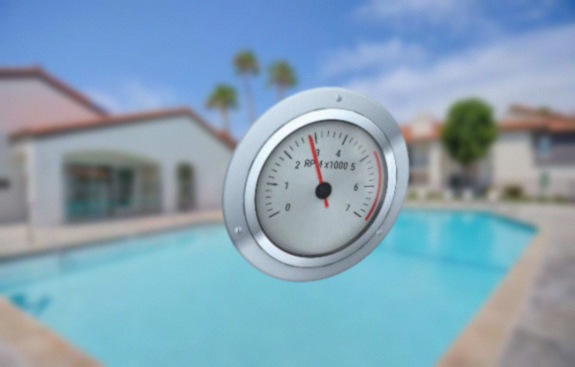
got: 2800 rpm
